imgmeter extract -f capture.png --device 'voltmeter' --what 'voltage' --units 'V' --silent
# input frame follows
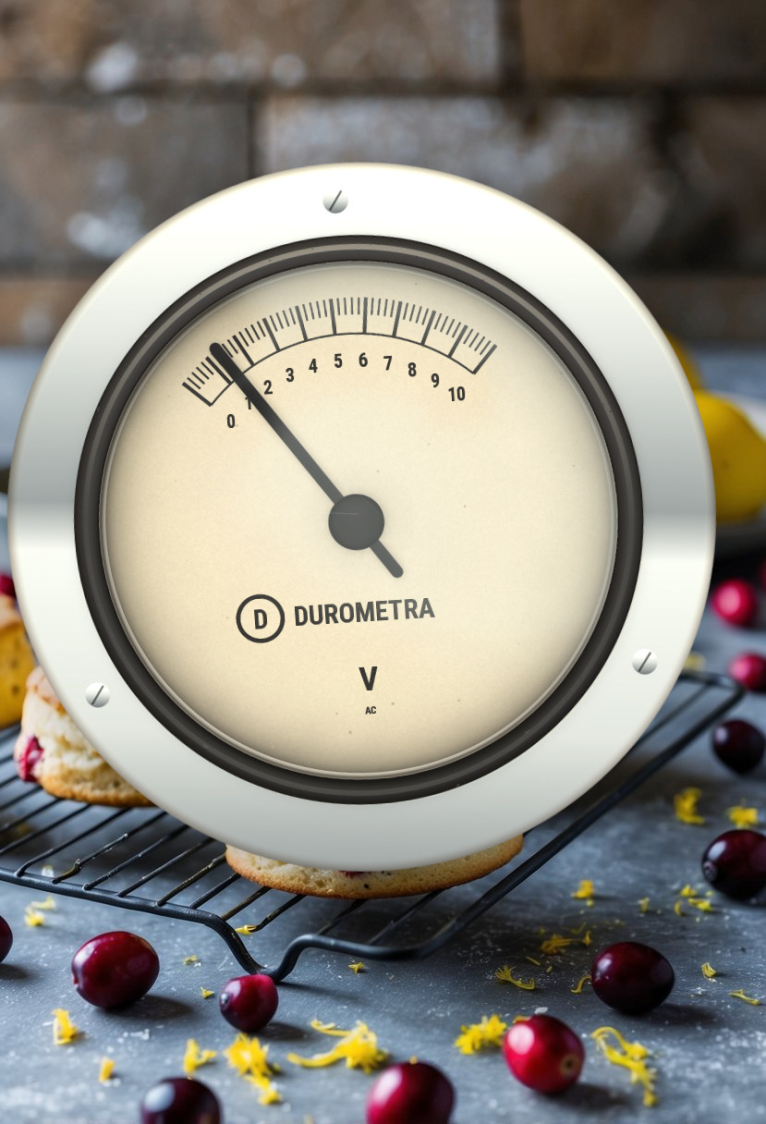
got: 1.4 V
